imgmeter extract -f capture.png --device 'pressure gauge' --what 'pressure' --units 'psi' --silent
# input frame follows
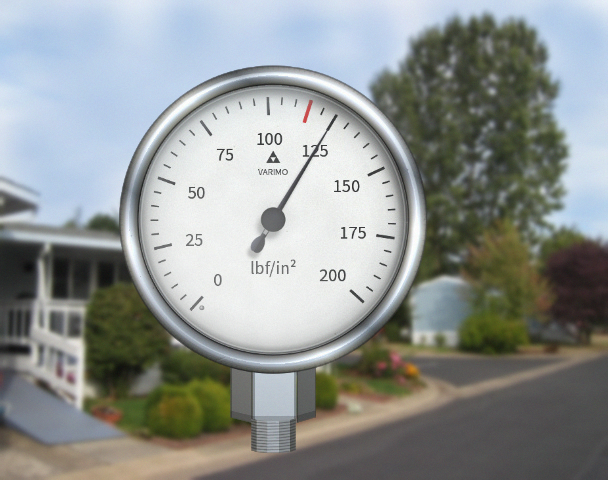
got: 125 psi
